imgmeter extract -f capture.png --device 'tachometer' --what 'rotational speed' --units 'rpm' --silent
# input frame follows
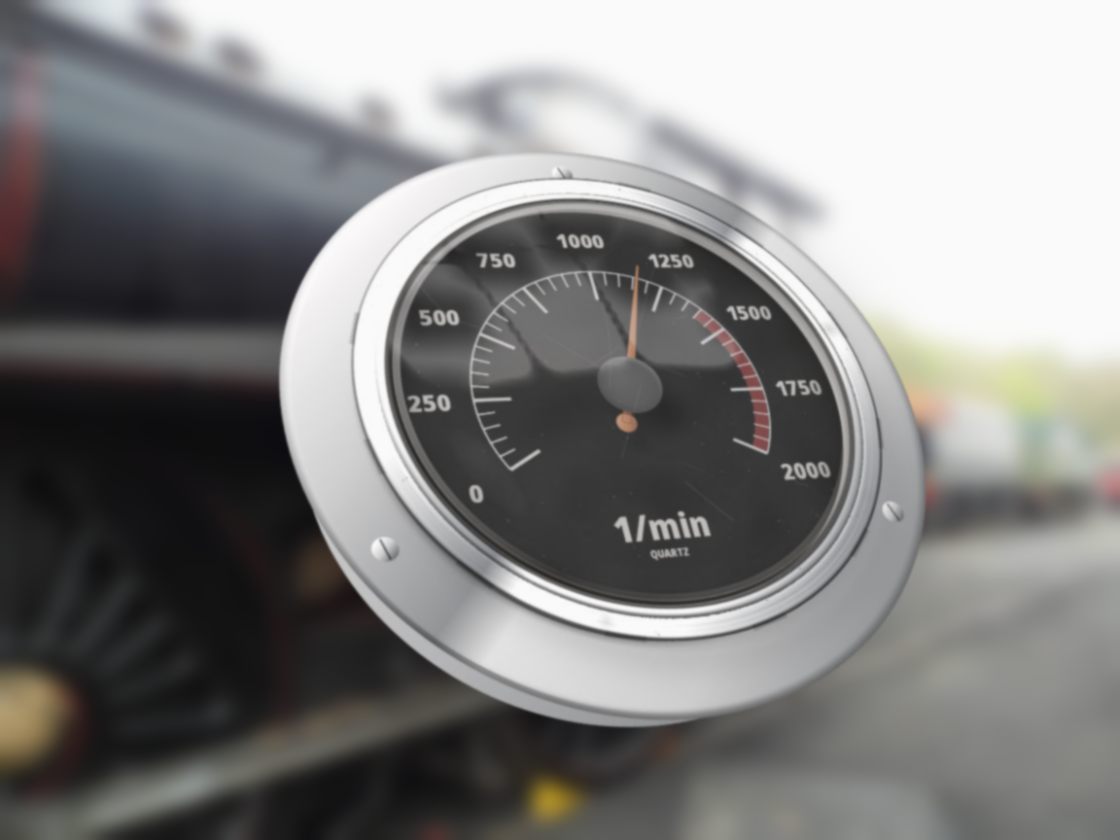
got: 1150 rpm
